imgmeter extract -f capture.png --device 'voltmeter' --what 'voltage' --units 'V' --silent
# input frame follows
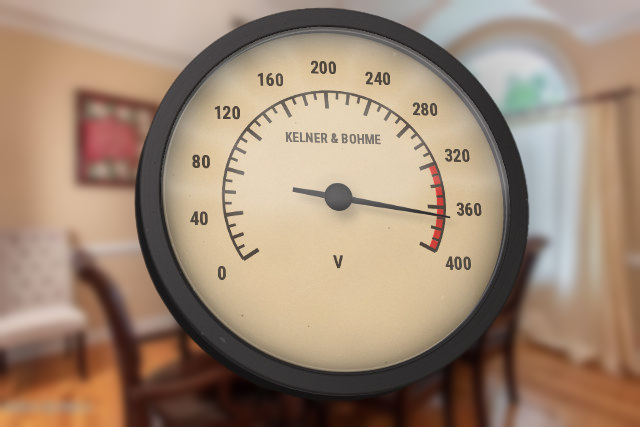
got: 370 V
